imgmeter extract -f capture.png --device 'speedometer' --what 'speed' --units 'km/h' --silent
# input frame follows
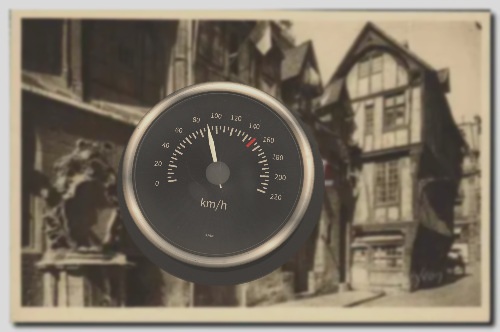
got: 90 km/h
